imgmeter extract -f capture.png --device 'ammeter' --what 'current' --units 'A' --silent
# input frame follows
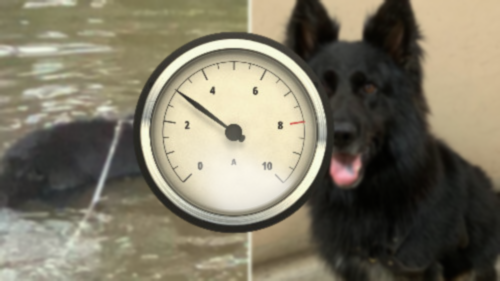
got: 3 A
